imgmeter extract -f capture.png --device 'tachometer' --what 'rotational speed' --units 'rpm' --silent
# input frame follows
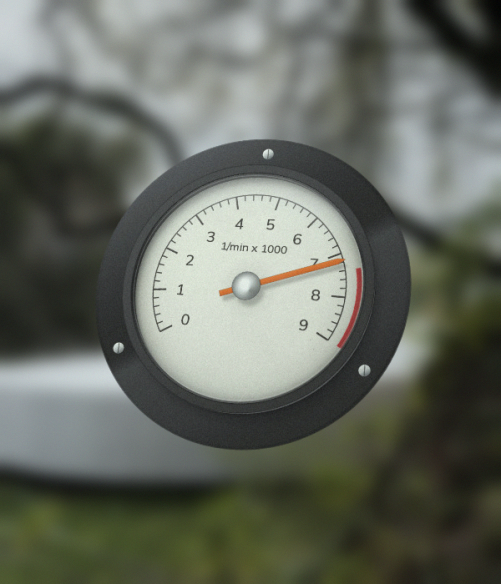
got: 7200 rpm
